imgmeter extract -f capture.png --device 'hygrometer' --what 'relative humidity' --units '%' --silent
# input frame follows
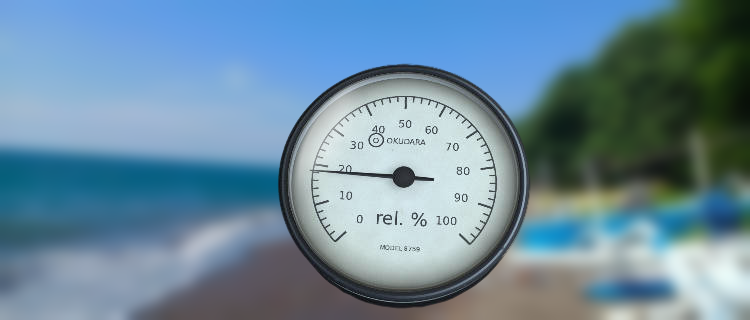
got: 18 %
